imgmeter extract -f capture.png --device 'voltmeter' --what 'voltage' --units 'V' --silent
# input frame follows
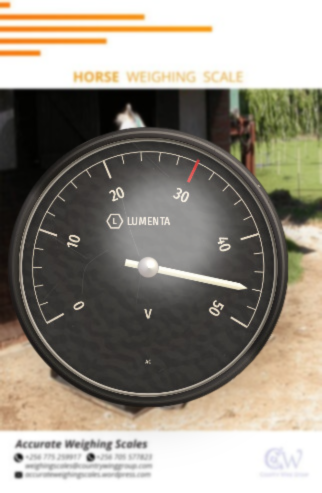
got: 46 V
